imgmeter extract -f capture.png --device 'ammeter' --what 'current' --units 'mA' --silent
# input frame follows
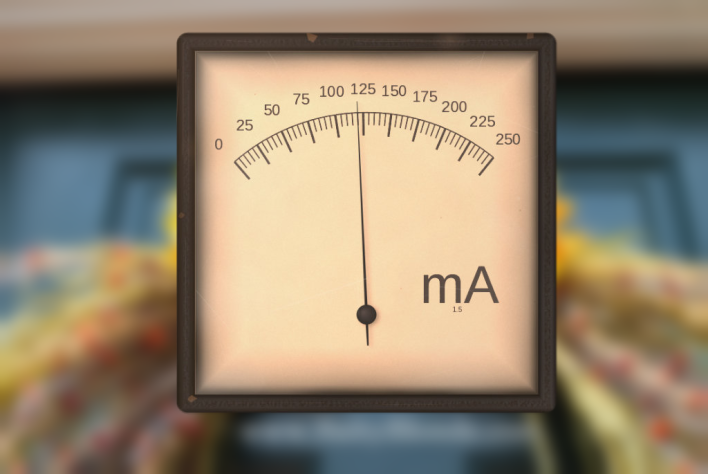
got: 120 mA
